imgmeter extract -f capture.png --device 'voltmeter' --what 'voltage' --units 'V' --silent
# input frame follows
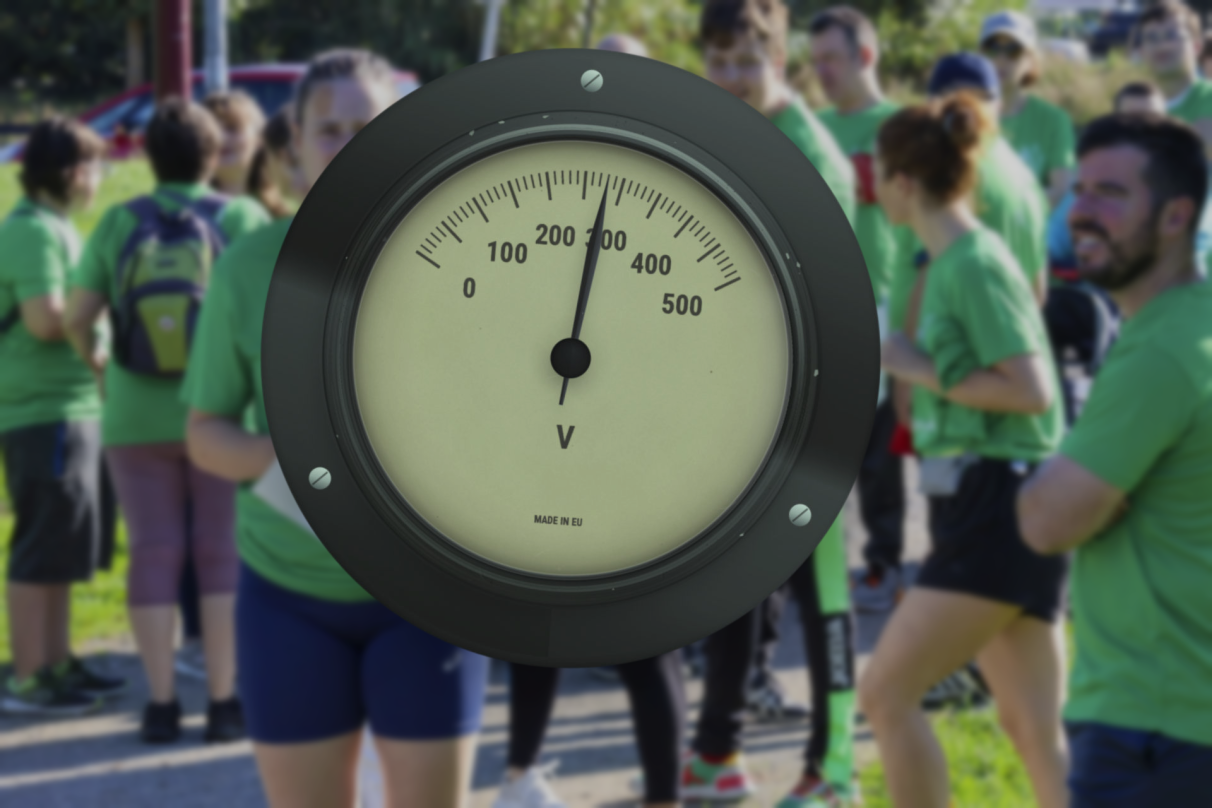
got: 280 V
